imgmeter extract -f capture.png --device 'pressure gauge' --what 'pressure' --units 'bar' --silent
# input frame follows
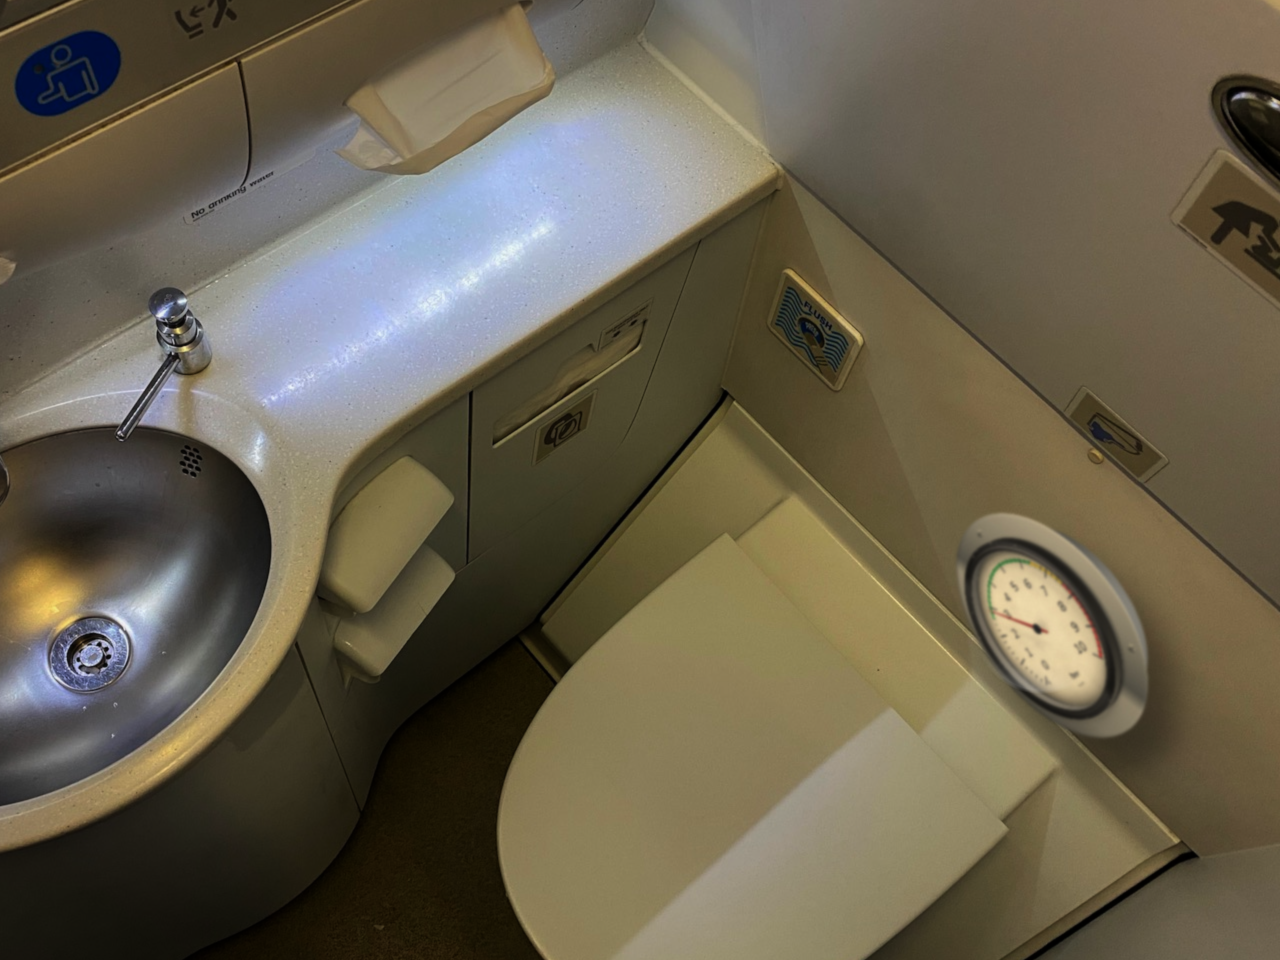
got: 3 bar
